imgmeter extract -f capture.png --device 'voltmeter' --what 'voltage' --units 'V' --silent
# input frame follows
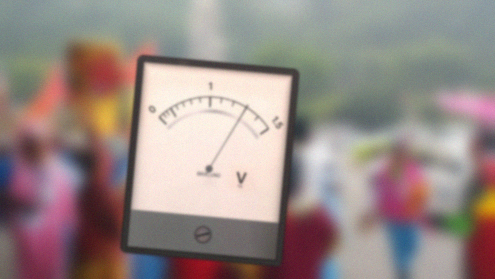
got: 1.3 V
